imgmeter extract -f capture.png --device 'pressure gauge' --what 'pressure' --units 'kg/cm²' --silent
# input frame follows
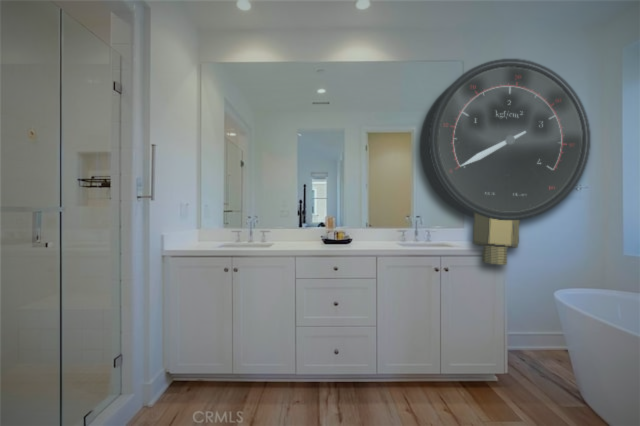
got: 0 kg/cm²
